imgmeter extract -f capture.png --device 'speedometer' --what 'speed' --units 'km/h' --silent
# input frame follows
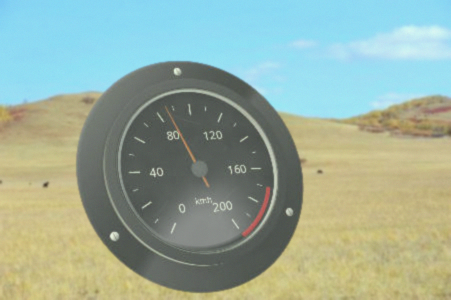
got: 85 km/h
